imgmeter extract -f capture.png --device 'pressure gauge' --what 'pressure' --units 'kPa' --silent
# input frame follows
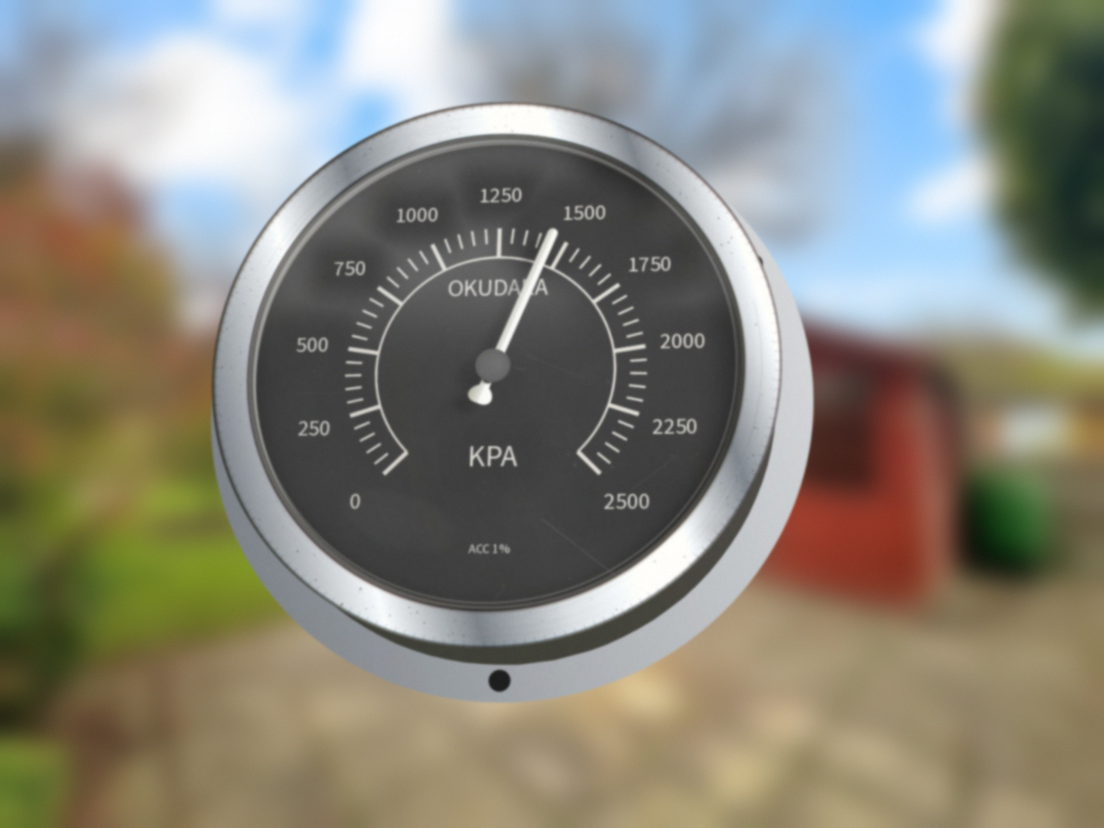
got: 1450 kPa
